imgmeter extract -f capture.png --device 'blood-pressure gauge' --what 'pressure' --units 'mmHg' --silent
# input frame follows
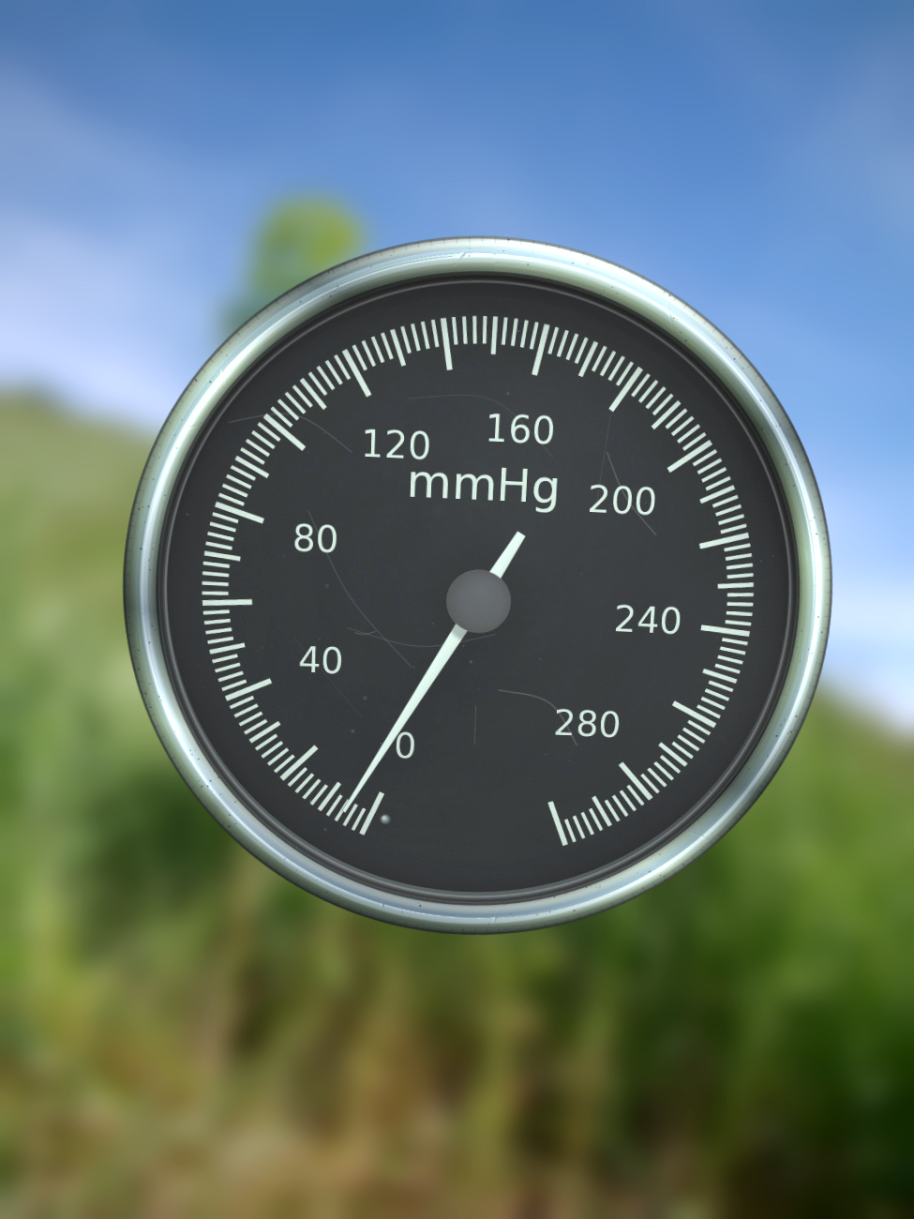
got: 6 mmHg
